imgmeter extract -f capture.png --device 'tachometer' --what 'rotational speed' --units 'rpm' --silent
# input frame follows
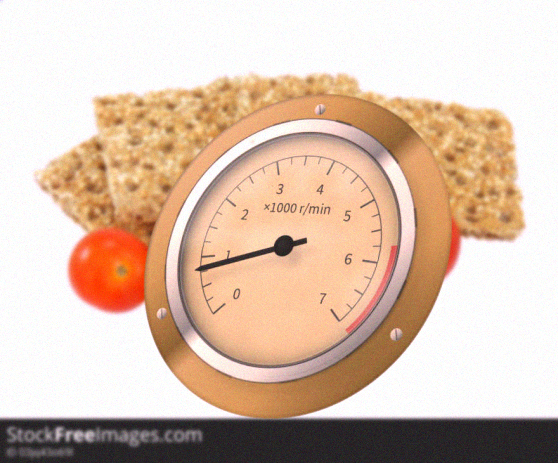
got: 750 rpm
